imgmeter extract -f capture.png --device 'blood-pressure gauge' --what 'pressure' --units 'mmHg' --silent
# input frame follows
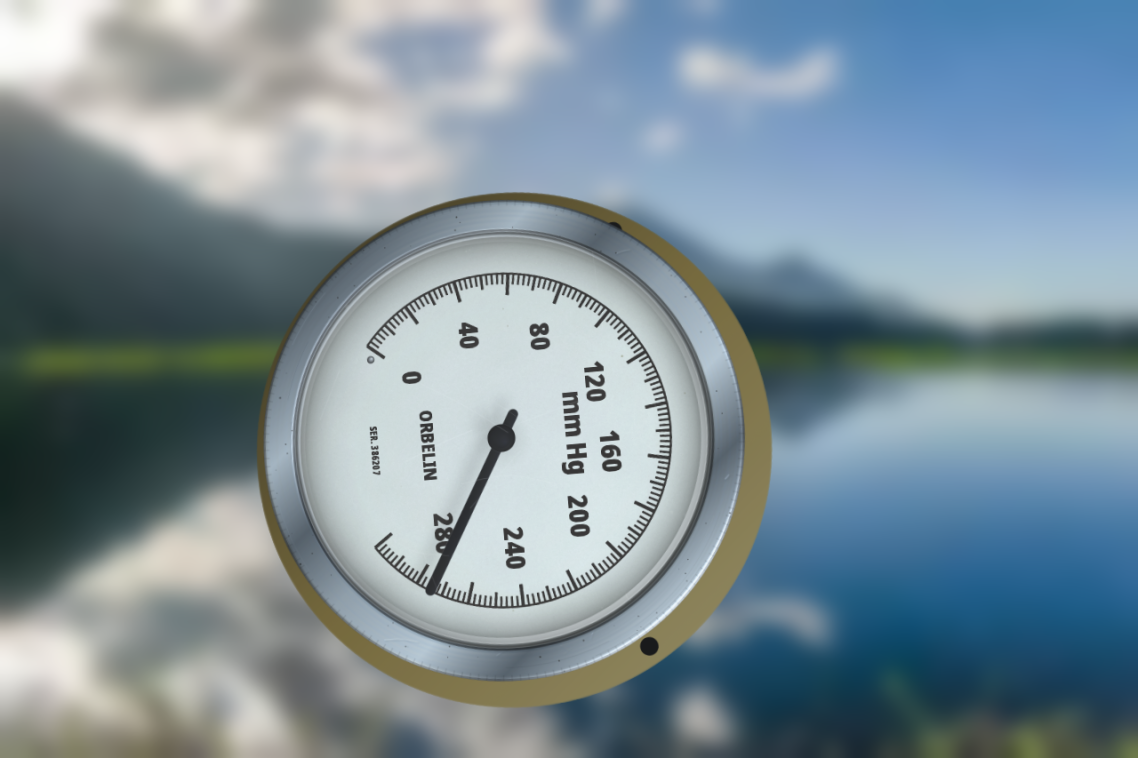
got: 274 mmHg
